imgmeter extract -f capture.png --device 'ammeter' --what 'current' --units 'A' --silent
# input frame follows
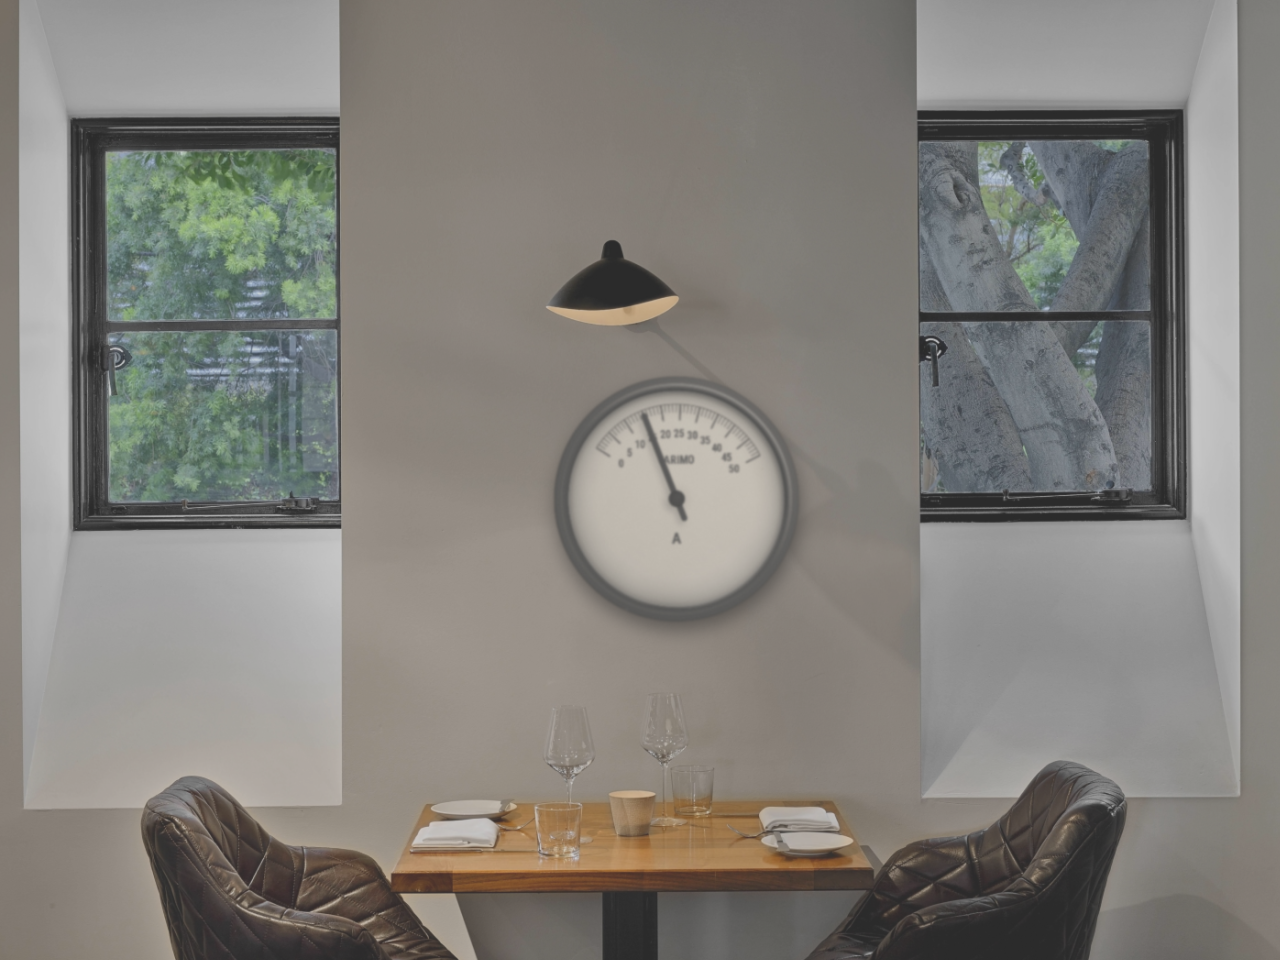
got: 15 A
